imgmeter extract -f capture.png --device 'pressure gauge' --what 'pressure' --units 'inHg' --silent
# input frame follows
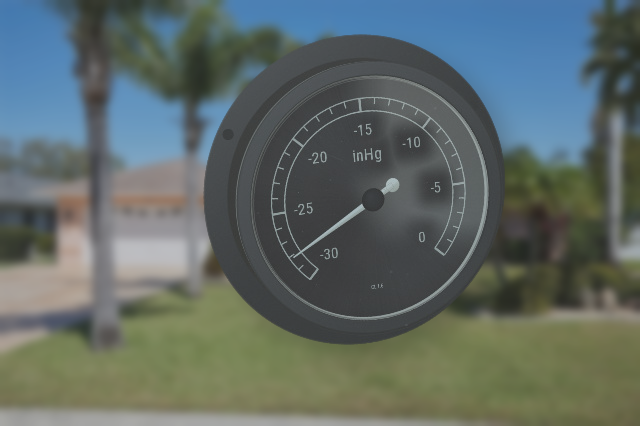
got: -28 inHg
